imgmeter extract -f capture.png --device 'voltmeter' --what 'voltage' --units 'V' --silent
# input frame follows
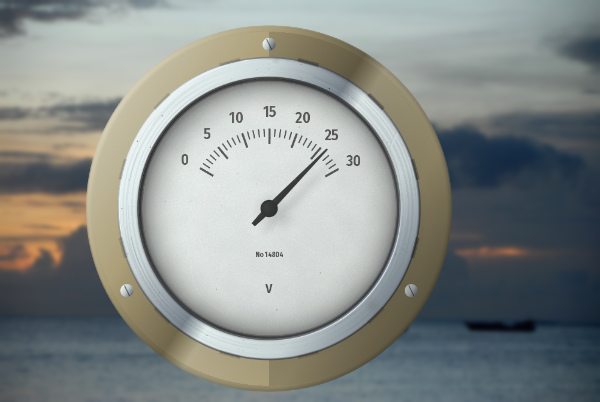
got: 26 V
